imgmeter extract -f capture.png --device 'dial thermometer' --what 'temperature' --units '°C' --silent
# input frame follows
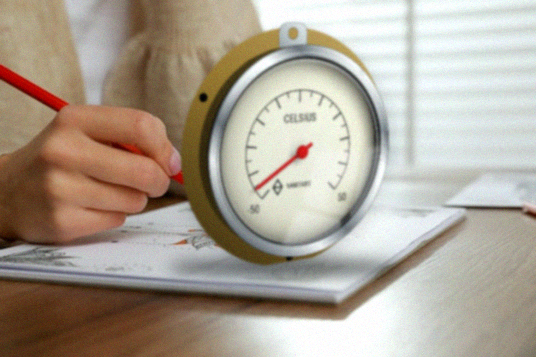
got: -45 °C
